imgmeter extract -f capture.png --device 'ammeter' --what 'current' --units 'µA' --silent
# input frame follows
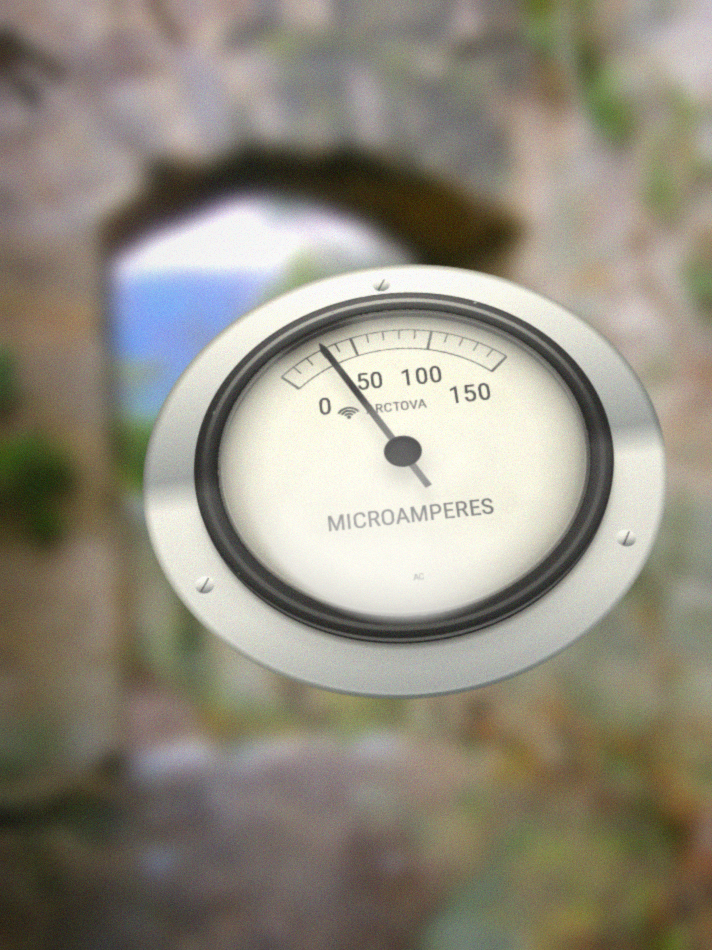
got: 30 µA
